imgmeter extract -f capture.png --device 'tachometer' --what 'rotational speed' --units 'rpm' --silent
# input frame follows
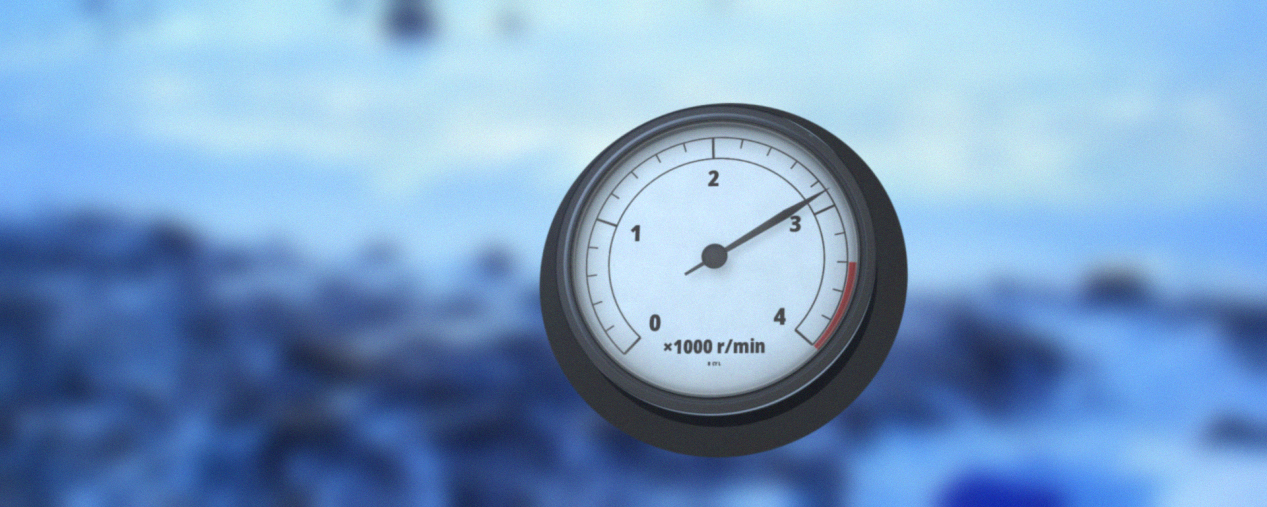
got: 2900 rpm
